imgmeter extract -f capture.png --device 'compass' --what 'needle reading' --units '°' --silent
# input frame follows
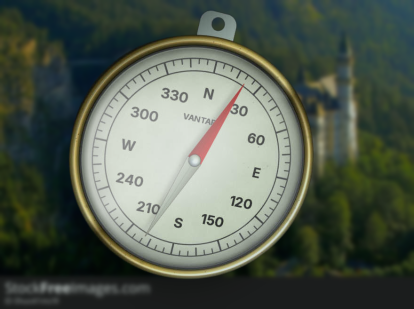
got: 20 °
